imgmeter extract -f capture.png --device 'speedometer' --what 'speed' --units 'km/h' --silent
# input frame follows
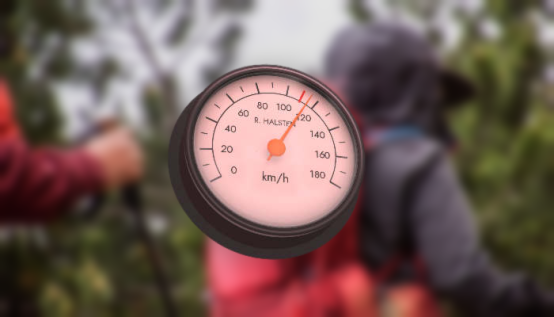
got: 115 km/h
